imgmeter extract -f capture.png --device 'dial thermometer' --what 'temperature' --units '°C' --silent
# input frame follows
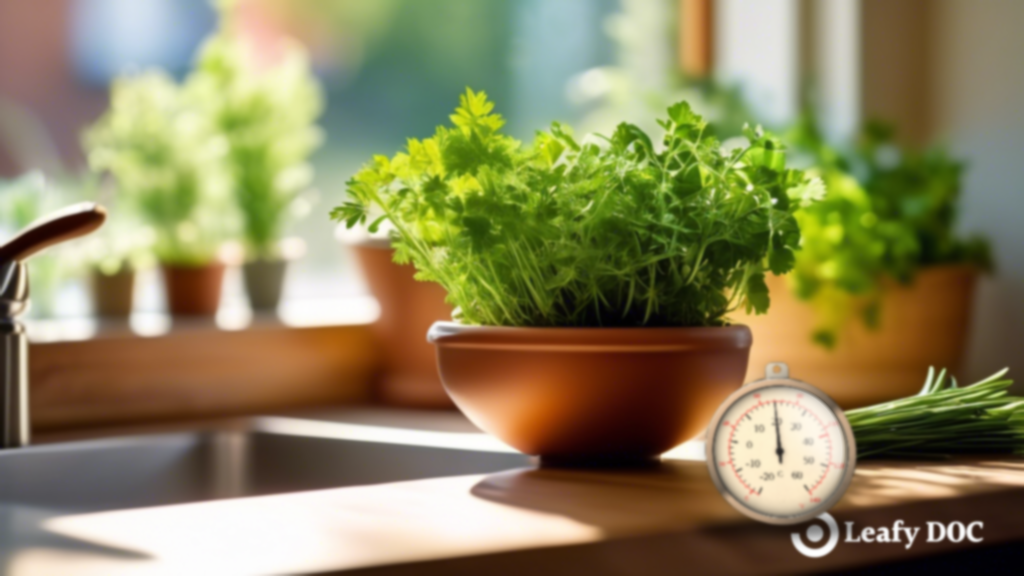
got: 20 °C
